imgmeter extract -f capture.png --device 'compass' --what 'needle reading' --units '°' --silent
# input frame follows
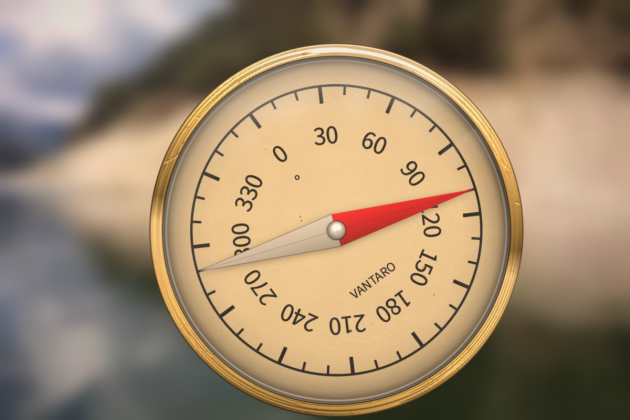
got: 110 °
